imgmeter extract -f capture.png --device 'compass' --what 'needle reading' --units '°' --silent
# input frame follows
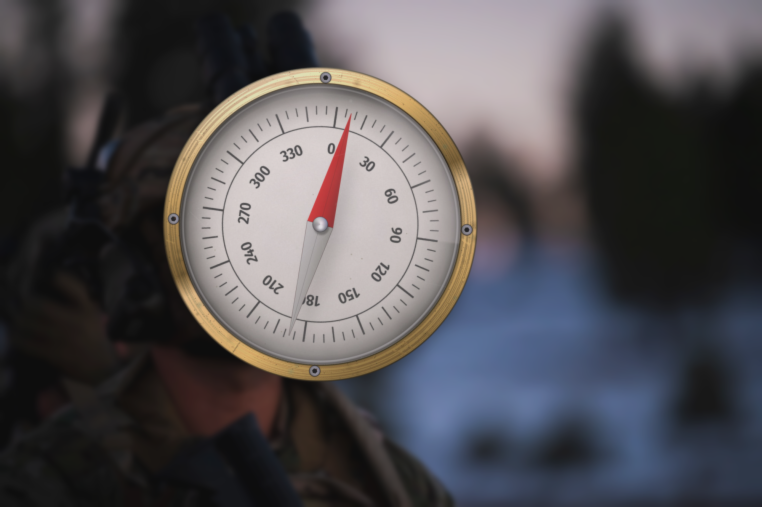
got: 7.5 °
